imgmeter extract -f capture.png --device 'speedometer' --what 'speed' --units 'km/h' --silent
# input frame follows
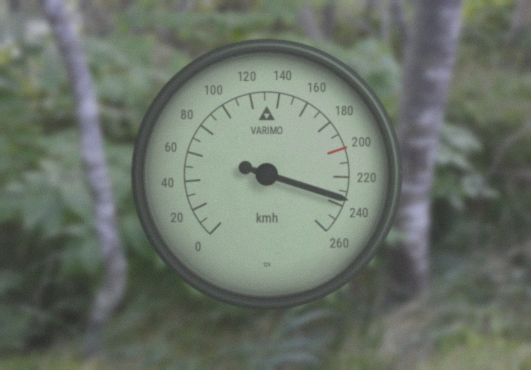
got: 235 km/h
